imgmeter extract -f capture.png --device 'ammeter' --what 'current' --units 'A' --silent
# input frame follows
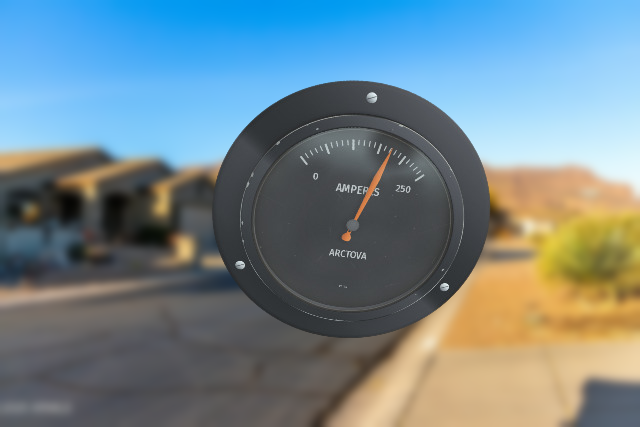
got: 170 A
